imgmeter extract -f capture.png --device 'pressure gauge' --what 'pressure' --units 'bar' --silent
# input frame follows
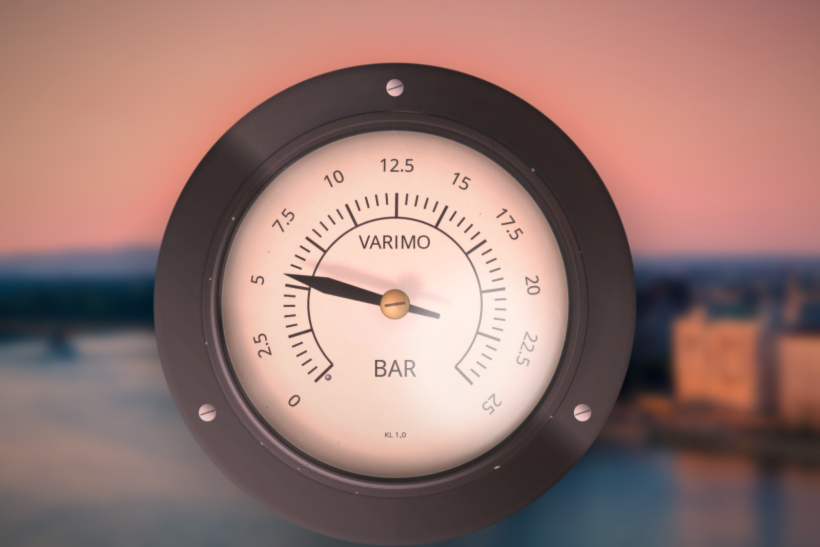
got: 5.5 bar
